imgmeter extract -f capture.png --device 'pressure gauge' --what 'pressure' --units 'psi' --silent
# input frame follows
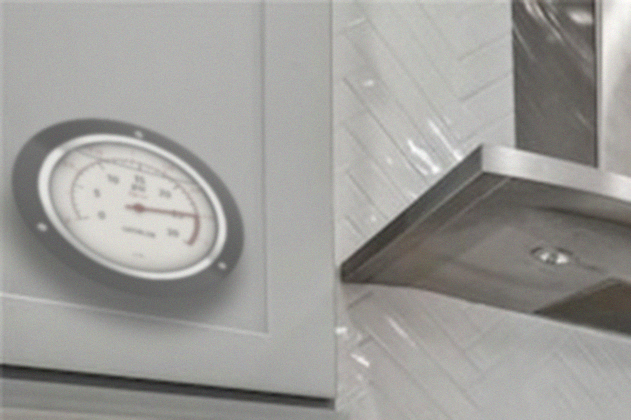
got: 25 psi
